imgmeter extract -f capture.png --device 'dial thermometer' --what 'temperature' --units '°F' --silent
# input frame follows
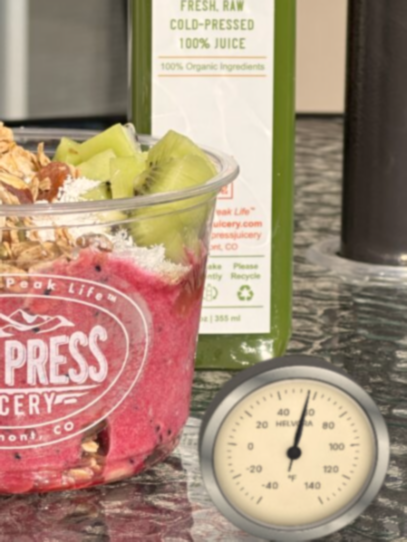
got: 56 °F
